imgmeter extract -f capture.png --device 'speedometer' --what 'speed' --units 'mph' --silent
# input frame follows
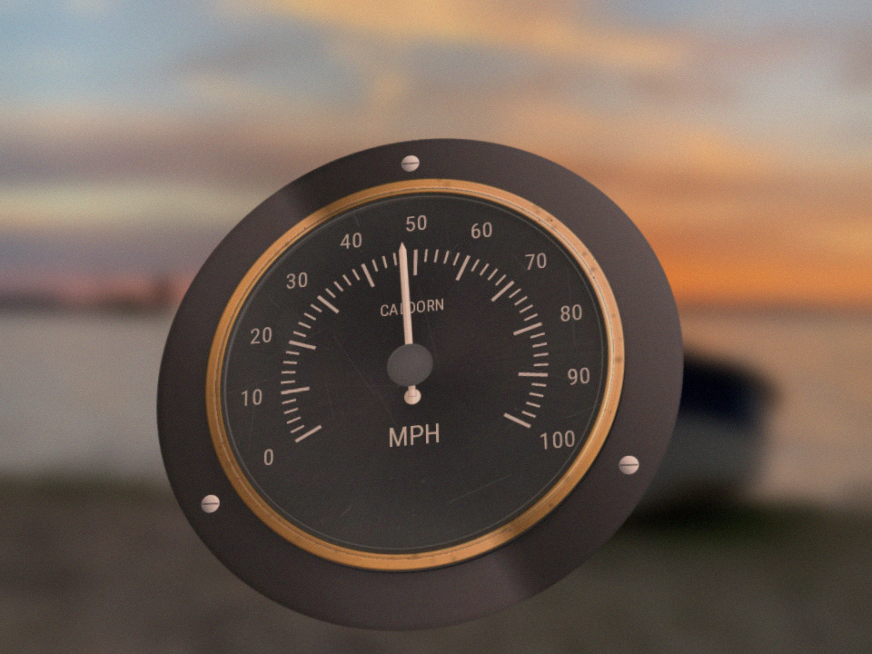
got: 48 mph
